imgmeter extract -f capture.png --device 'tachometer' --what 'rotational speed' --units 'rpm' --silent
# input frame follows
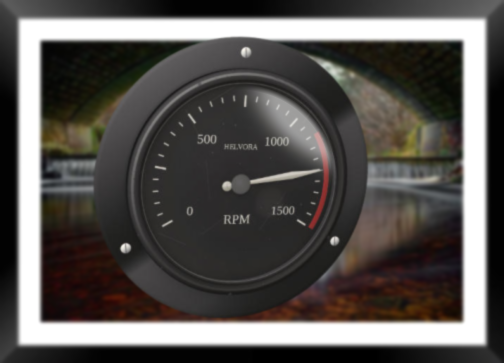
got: 1250 rpm
